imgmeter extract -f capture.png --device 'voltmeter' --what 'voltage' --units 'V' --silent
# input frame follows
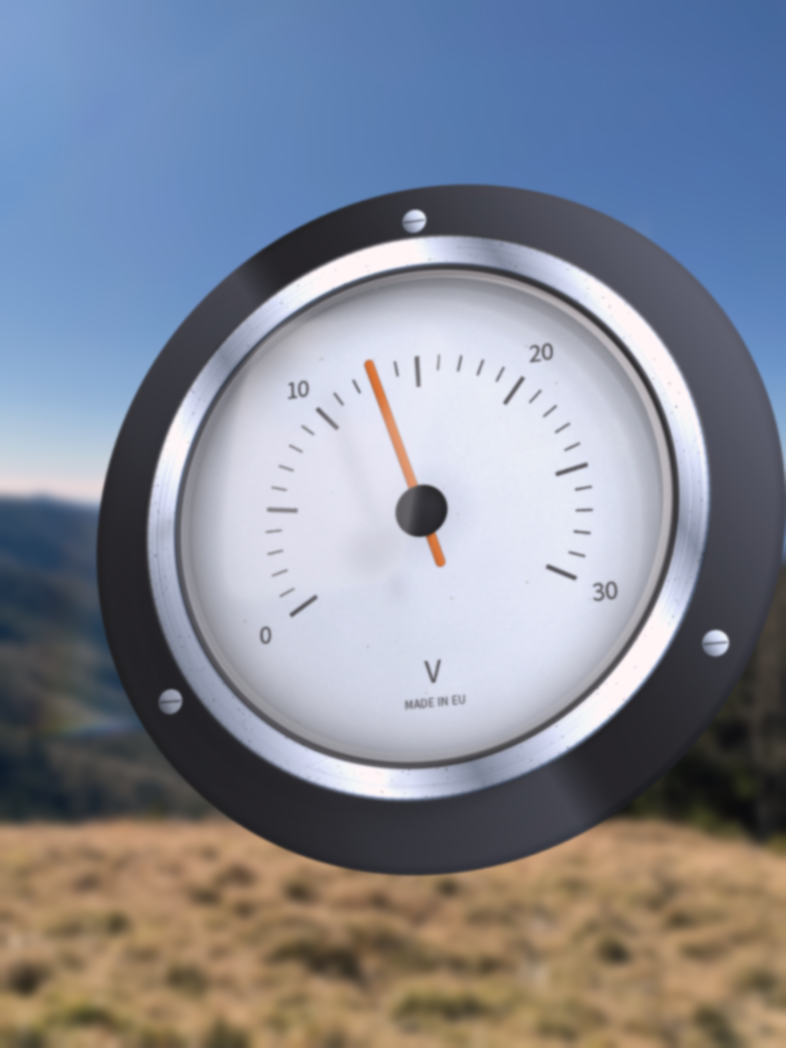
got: 13 V
